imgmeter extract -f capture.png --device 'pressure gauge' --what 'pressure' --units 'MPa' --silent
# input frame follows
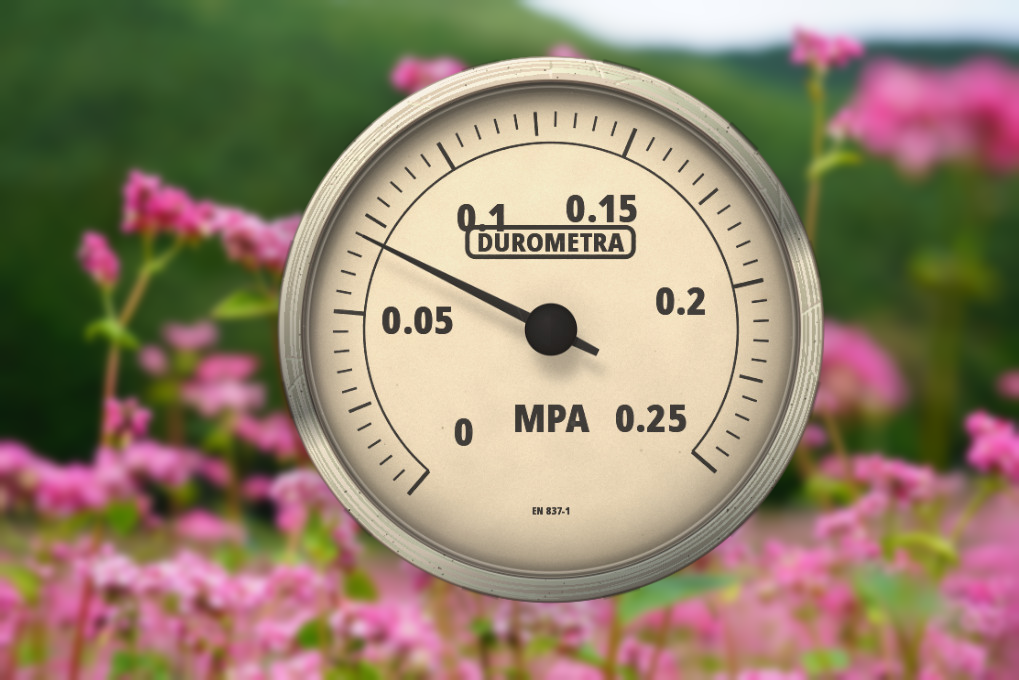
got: 0.07 MPa
